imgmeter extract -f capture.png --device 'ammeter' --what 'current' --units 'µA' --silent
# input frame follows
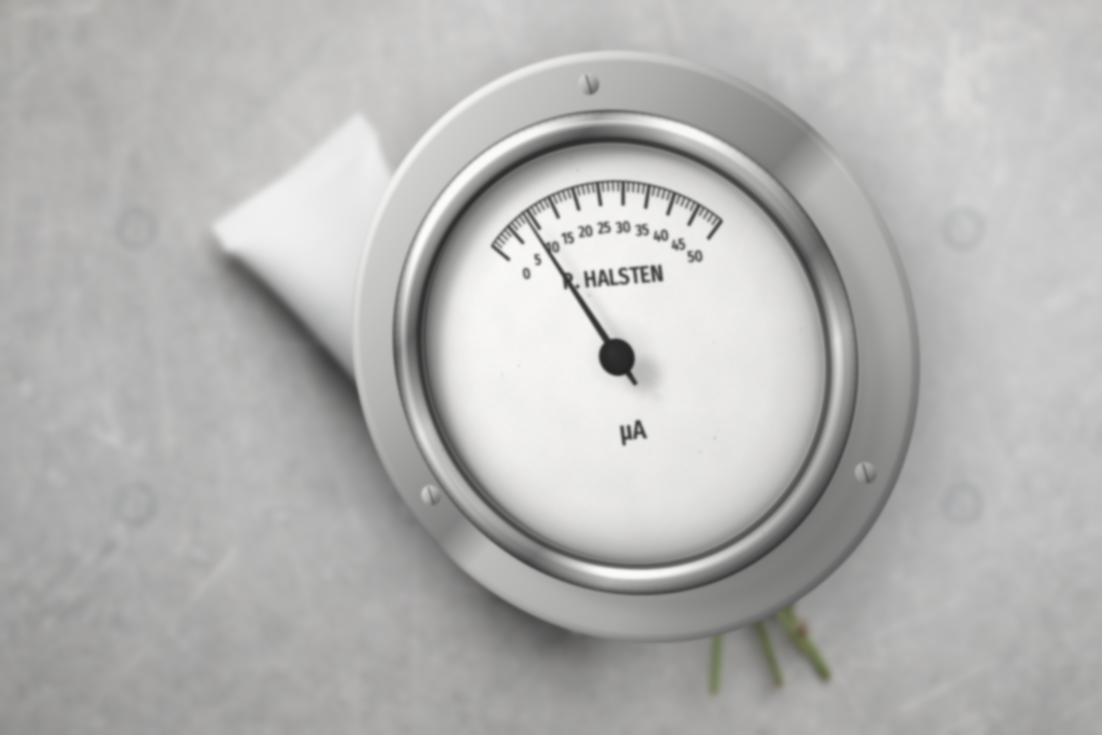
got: 10 µA
